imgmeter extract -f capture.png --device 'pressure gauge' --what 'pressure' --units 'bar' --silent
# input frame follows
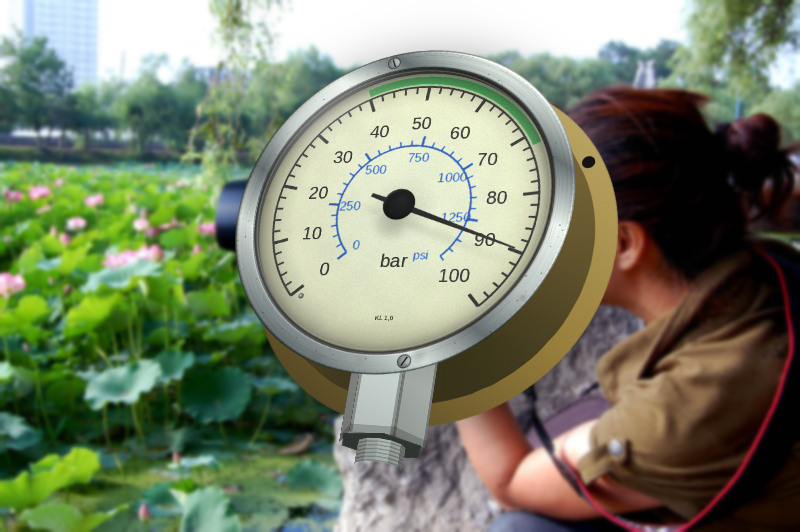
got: 90 bar
